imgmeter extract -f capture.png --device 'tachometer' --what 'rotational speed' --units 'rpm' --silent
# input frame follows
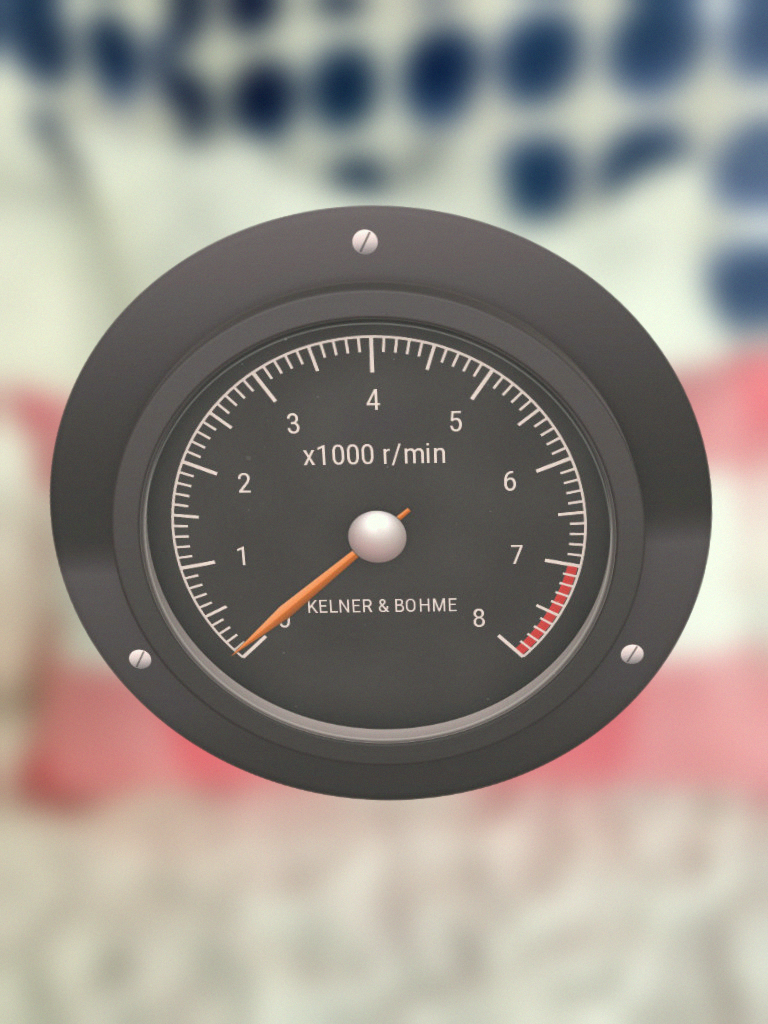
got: 100 rpm
